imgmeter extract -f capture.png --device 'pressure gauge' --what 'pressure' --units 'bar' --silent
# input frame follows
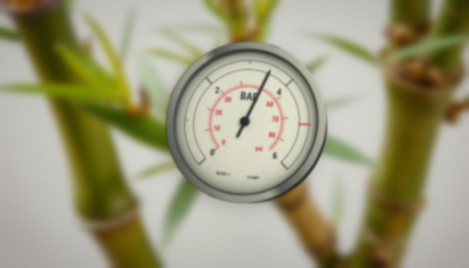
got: 3.5 bar
